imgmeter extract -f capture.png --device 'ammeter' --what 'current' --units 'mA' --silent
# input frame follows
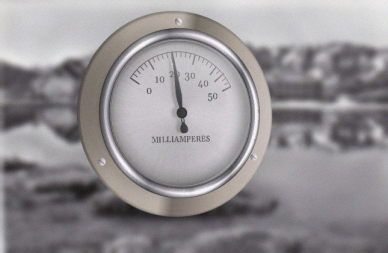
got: 20 mA
